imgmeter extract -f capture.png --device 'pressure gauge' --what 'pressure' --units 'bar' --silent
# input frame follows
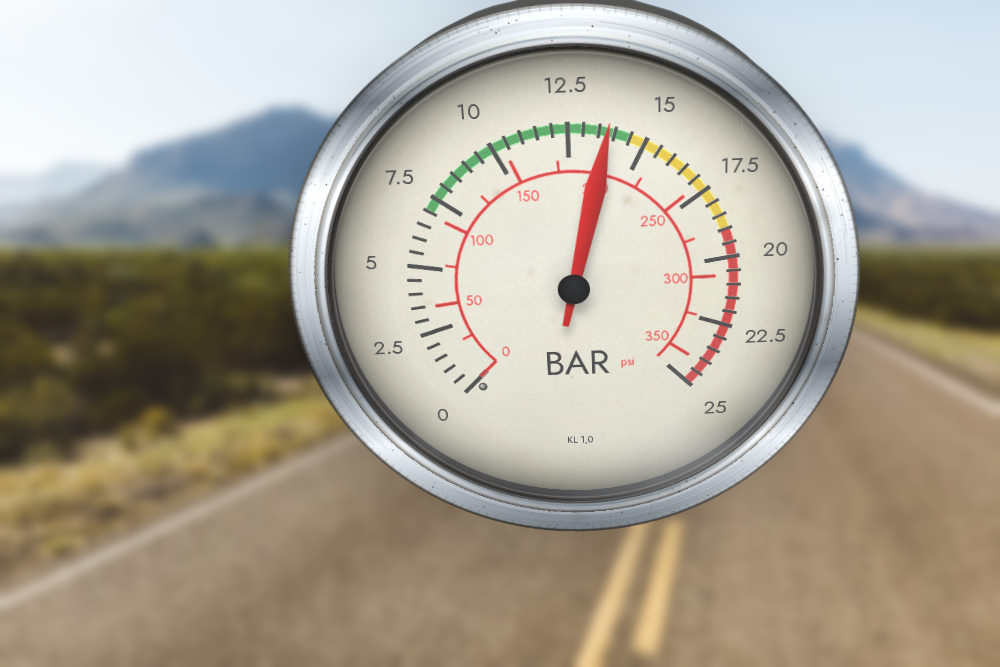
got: 13.75 bar
